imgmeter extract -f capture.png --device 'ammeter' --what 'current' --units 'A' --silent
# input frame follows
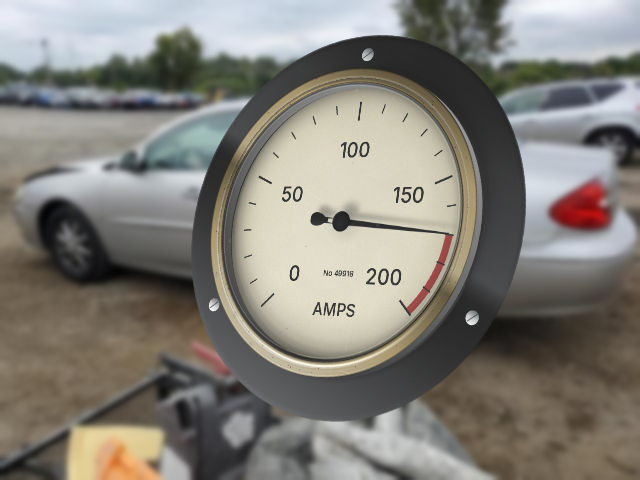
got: 170 A
